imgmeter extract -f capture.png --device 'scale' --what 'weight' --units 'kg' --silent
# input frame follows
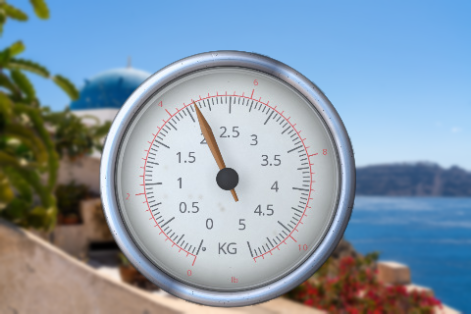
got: 2.1 kg
